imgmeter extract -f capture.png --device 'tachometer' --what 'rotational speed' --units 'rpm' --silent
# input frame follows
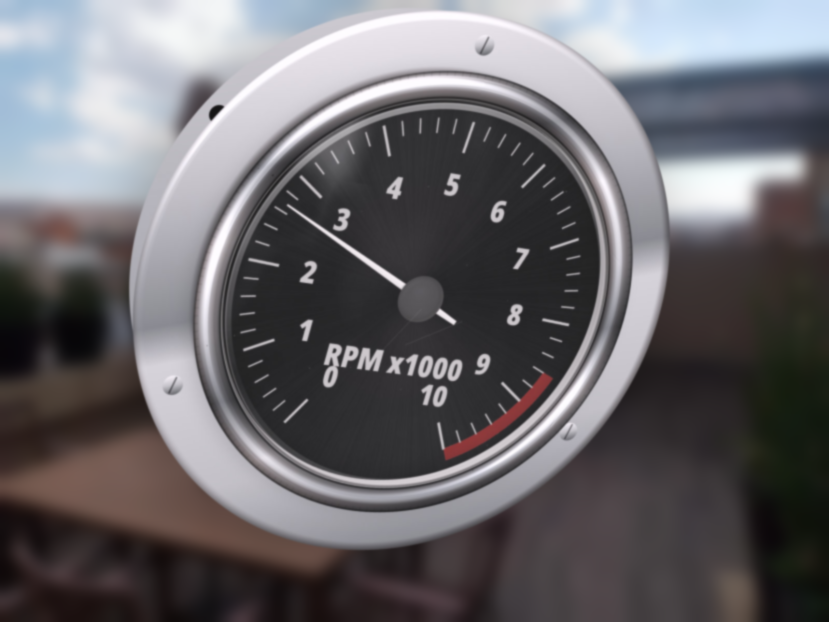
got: 2700 rpm
